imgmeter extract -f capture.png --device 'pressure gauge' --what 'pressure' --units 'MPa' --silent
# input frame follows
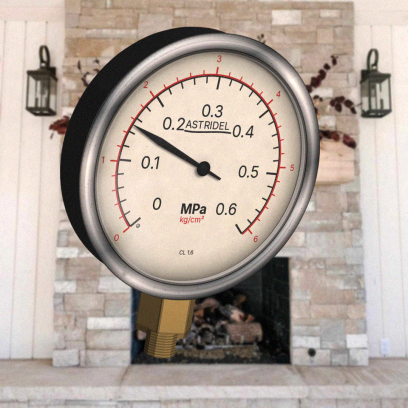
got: 0.15 MPa
